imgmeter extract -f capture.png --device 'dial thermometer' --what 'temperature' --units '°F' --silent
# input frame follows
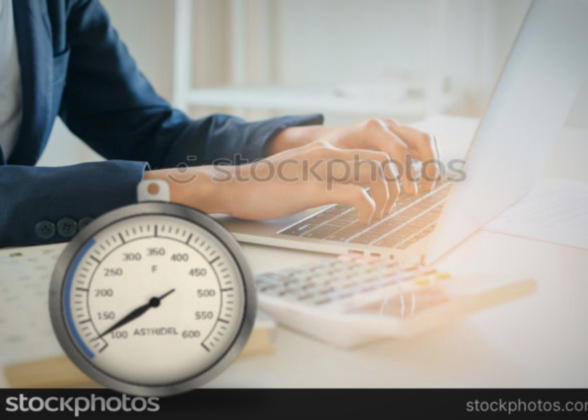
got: 120 °F
